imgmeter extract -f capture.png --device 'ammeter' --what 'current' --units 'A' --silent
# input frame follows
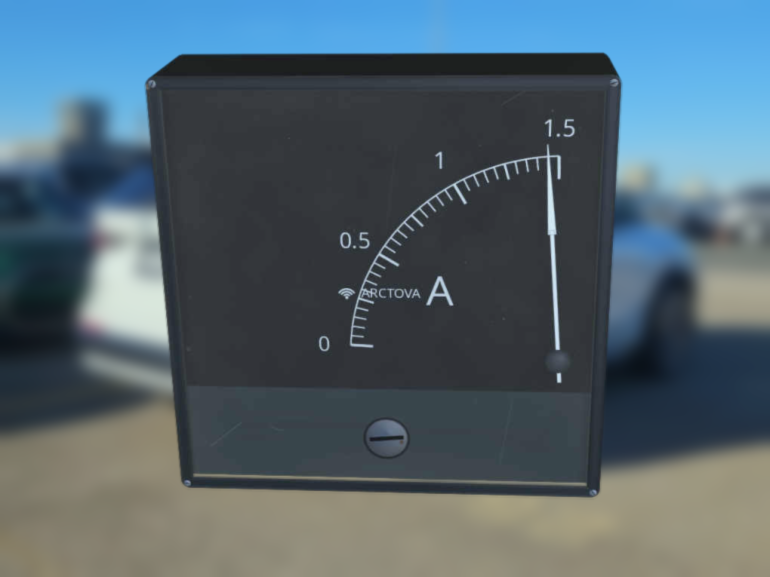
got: 1.45 A
